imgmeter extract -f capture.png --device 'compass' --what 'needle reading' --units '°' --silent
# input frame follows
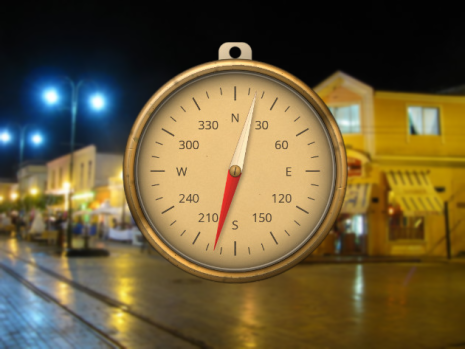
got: 195 °
